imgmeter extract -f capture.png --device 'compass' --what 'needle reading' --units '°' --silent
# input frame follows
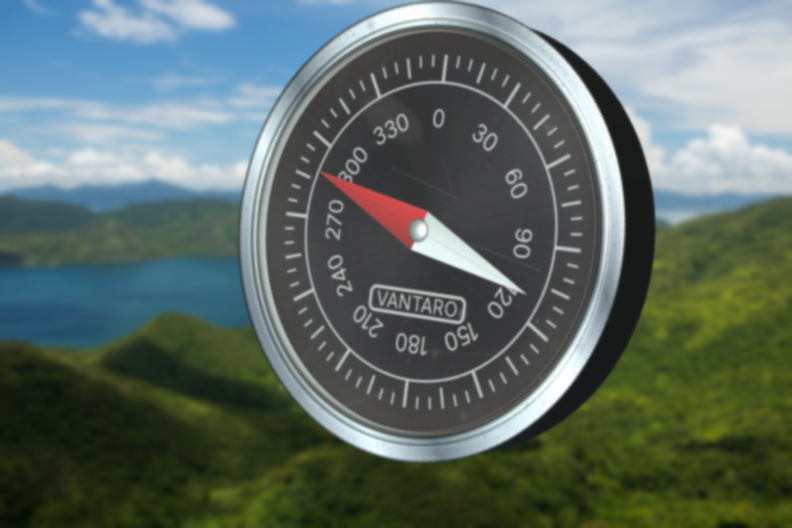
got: 290 °
